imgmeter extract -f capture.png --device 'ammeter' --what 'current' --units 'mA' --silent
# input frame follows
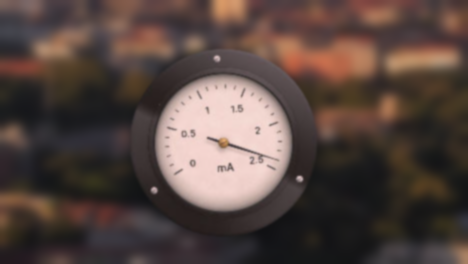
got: 2.4 mA
